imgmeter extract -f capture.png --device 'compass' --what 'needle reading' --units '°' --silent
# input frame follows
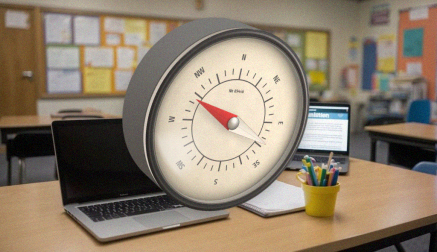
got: 295 °
